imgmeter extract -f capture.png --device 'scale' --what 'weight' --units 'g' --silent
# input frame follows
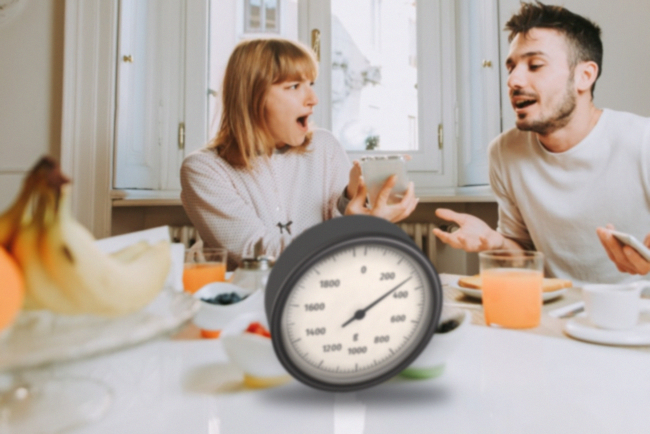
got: 300 g
